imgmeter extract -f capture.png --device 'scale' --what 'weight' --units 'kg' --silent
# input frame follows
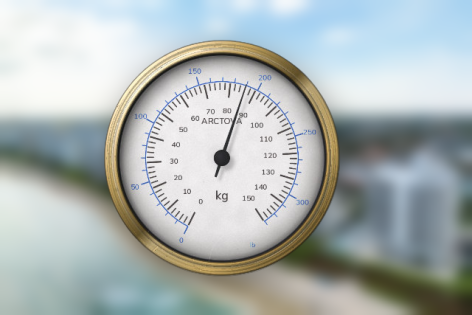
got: 86 kg
